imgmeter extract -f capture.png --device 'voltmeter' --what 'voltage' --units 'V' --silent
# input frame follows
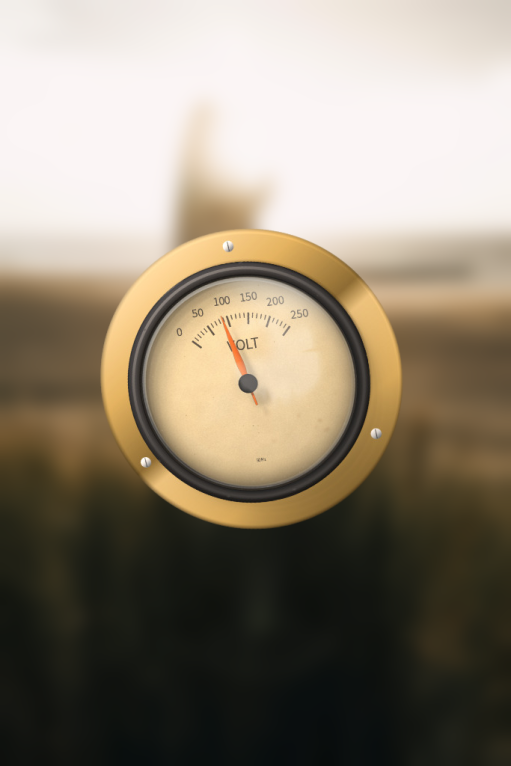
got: 90 V
